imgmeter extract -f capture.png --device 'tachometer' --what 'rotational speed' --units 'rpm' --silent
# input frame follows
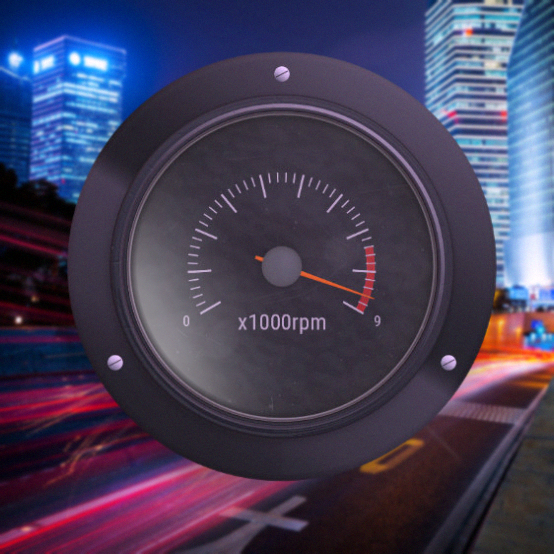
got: 8600 rpm
